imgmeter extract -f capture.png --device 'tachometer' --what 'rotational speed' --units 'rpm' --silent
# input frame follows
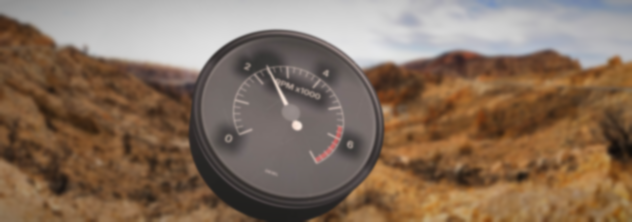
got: 2400 rpm
